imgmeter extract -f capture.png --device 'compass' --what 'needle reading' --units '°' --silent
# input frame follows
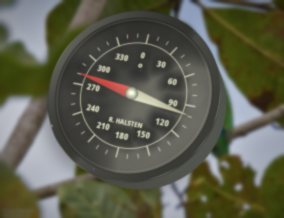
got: 280 °
